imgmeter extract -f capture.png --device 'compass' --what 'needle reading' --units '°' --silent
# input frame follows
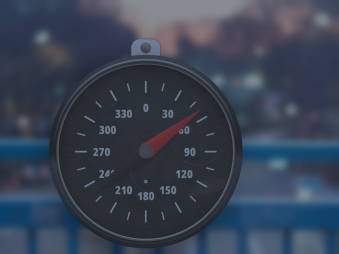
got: 52.5 °
